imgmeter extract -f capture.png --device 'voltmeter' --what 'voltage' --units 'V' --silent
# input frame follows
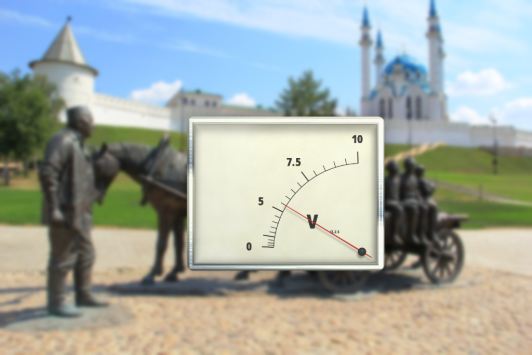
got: 5.5 V
